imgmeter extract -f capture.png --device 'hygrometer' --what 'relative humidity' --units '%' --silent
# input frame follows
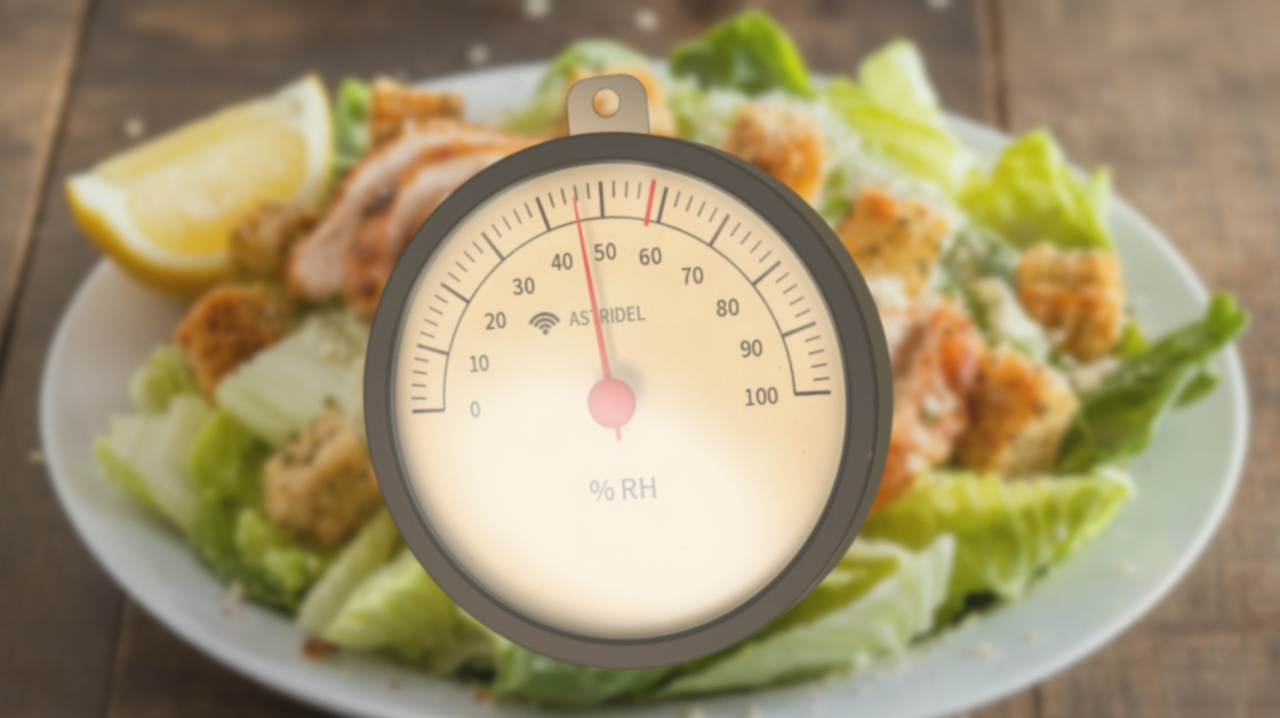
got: 46 %
